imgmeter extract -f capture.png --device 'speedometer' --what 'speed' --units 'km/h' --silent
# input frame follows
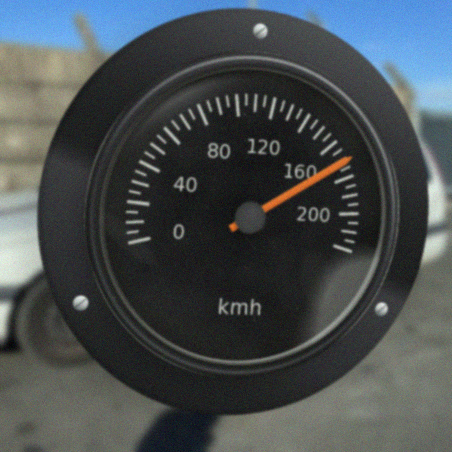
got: 170 km/h
